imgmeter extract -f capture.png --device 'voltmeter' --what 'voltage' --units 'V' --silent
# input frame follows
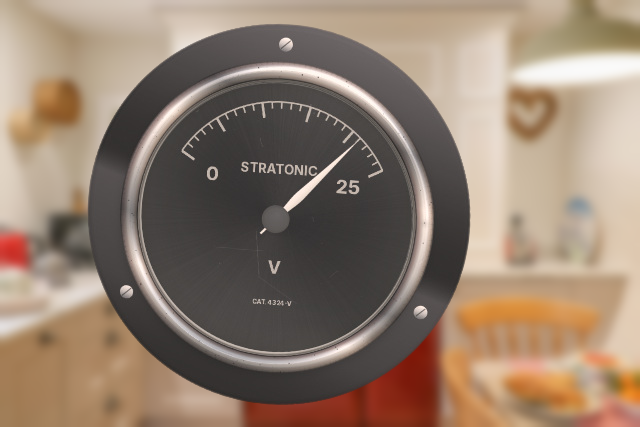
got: 21 V
